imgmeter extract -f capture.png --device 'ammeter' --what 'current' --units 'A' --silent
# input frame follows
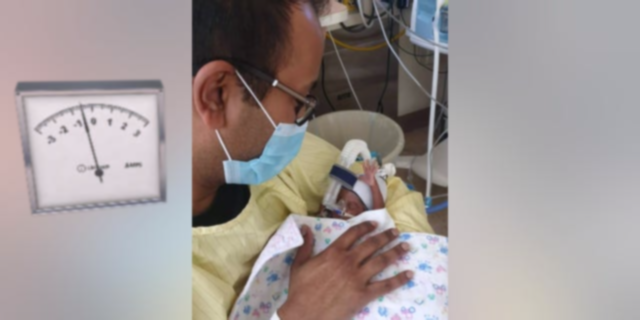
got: -0.5 A
